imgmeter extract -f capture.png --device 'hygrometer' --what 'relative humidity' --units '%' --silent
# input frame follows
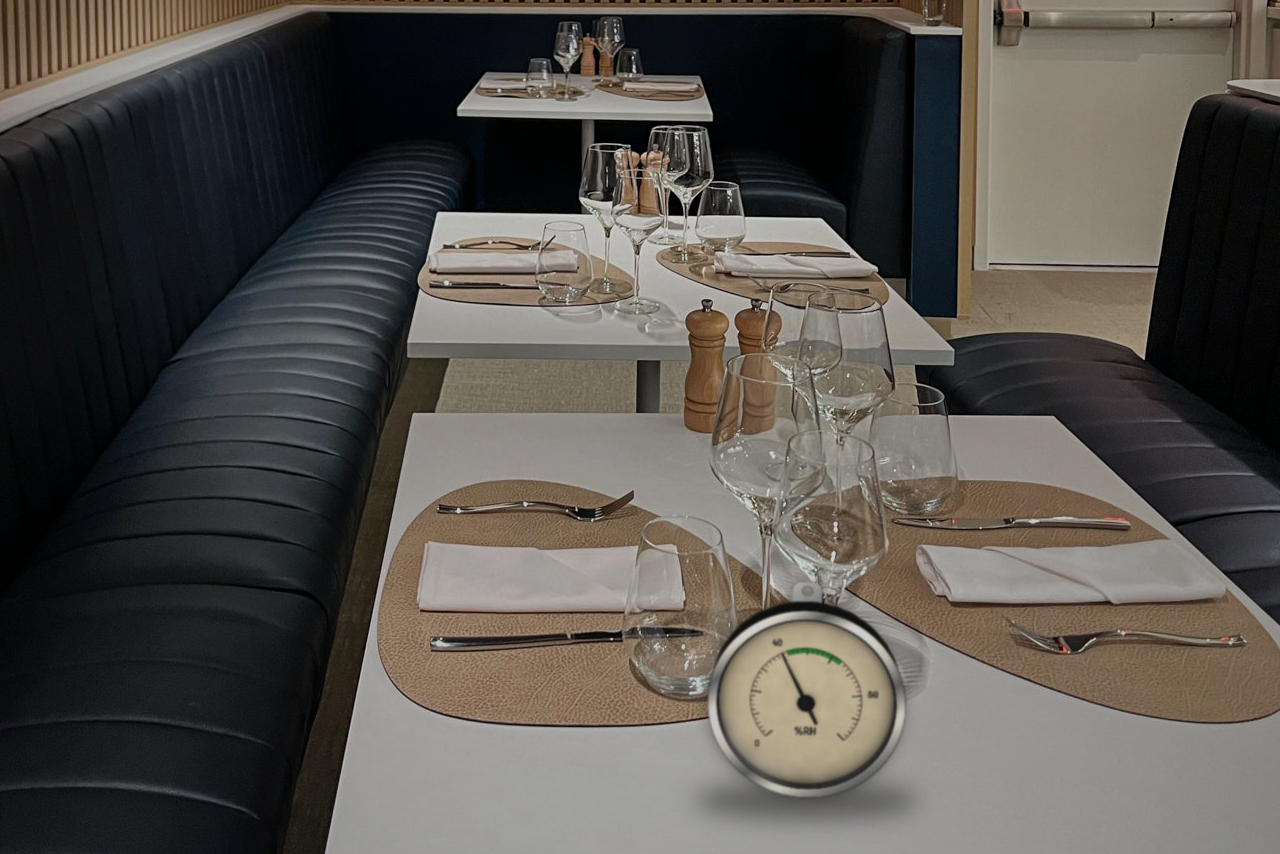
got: 40 %
